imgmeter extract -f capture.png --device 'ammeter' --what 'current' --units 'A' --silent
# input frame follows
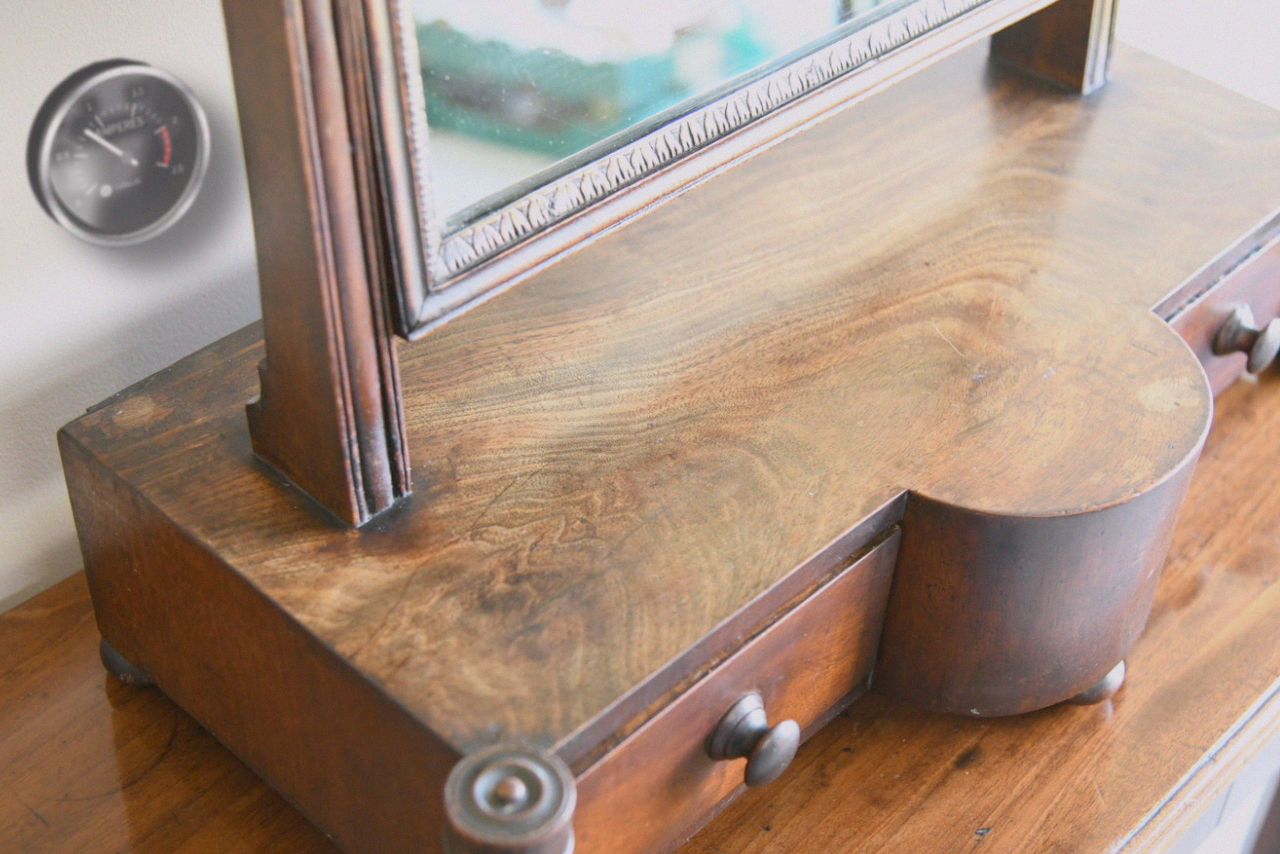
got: 0.8 A
